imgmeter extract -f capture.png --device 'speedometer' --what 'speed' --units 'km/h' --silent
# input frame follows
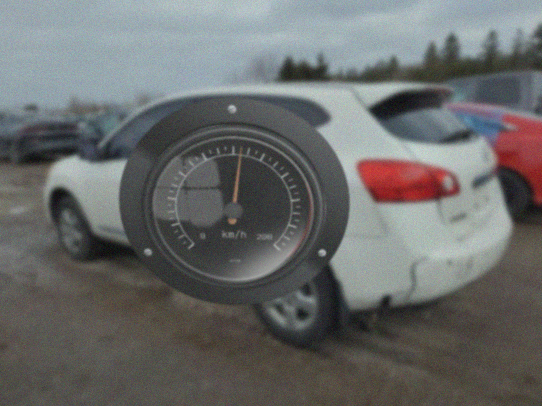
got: 105 km/h
